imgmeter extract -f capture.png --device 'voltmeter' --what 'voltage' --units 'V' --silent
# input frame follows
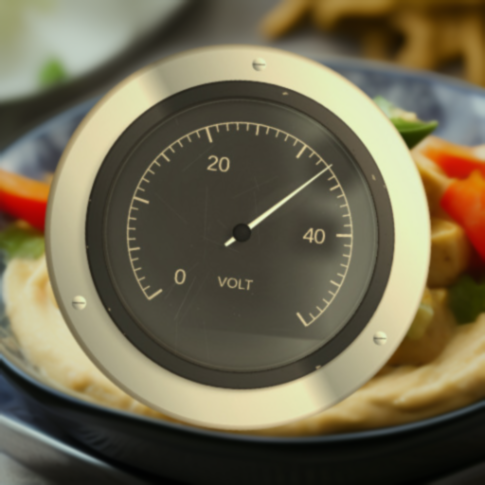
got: 33 V
